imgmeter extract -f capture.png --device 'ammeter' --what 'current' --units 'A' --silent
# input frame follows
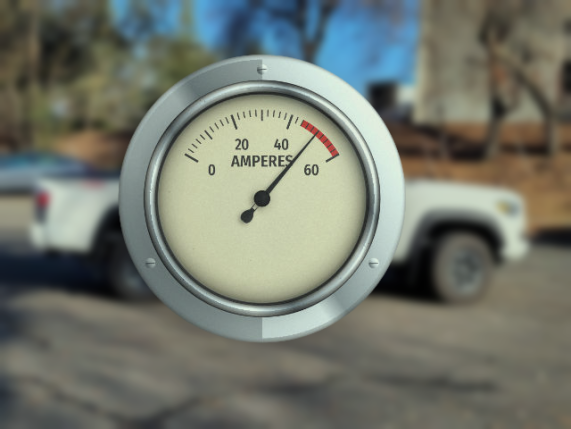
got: 50 A
